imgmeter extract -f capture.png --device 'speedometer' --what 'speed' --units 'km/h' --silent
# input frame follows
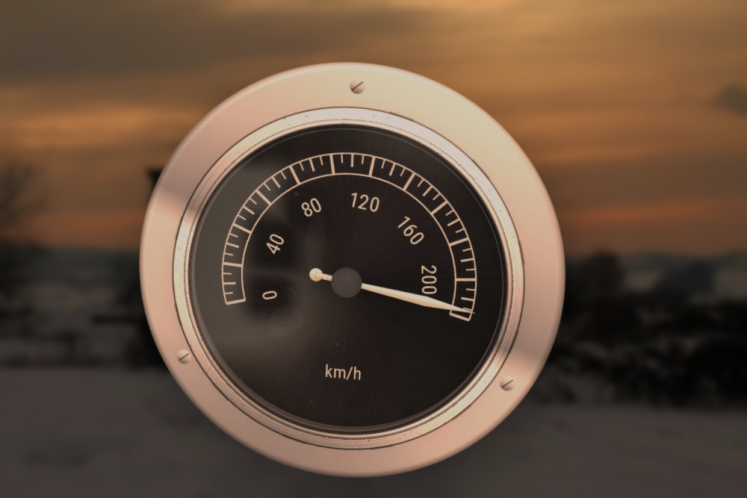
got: 215 km/h
